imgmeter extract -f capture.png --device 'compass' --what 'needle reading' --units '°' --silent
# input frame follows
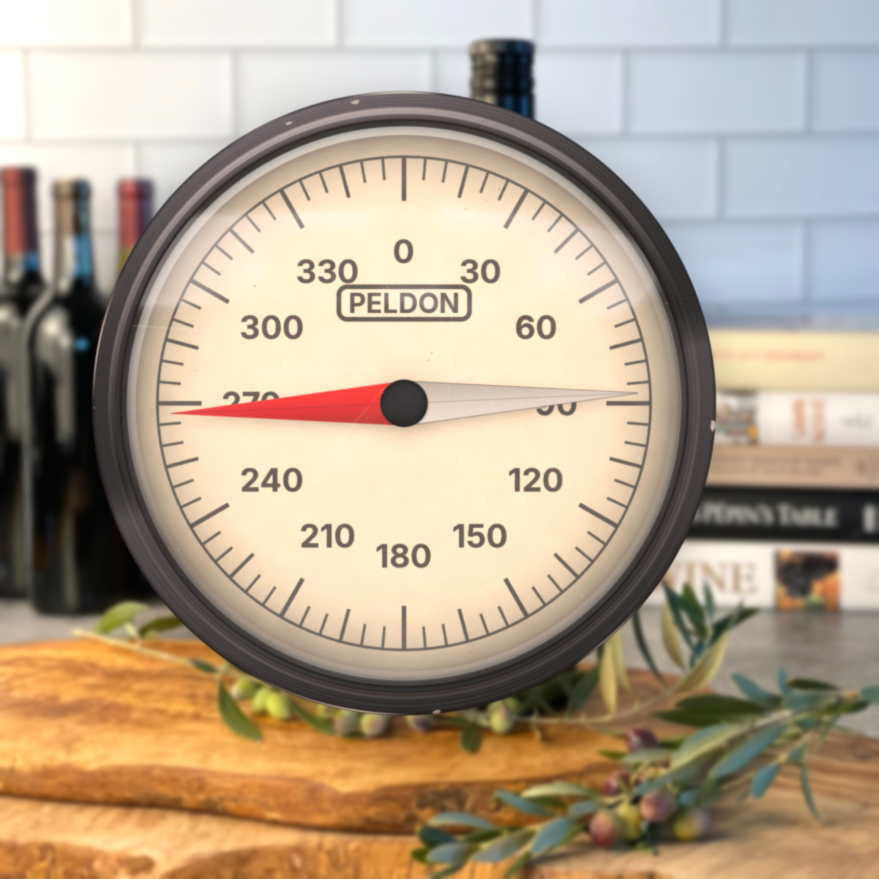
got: 267.5 °
